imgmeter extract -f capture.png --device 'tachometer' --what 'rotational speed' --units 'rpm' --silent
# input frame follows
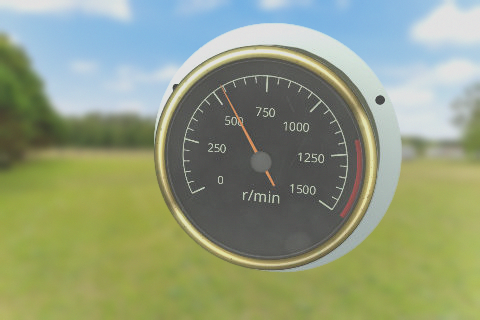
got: 550 rpm
